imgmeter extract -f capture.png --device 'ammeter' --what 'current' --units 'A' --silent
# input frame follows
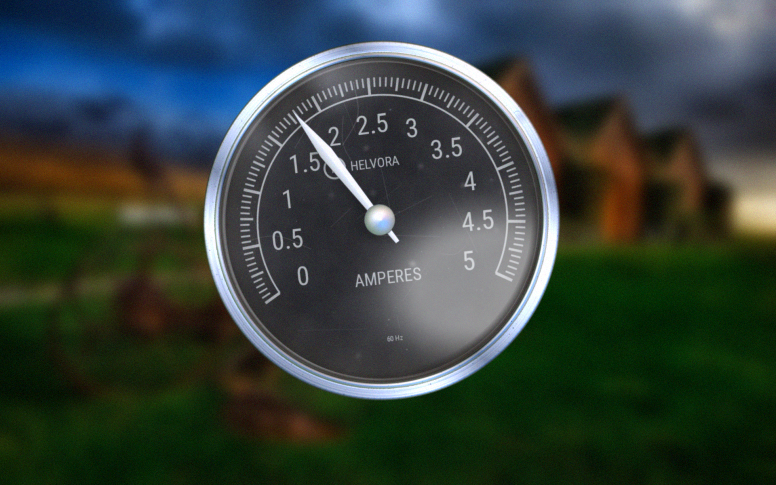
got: 1.8 A
